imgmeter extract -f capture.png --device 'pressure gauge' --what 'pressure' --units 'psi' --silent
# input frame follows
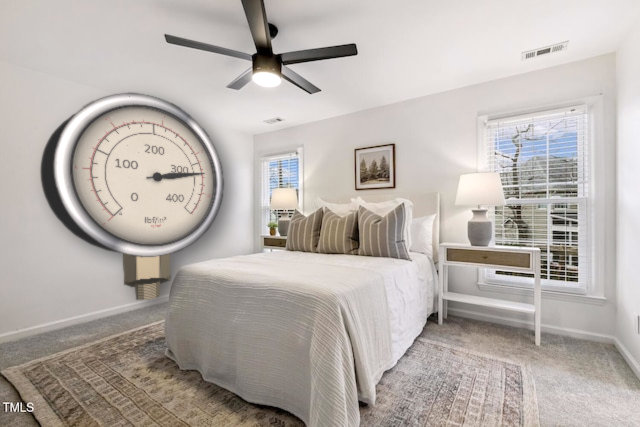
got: 320 psi
